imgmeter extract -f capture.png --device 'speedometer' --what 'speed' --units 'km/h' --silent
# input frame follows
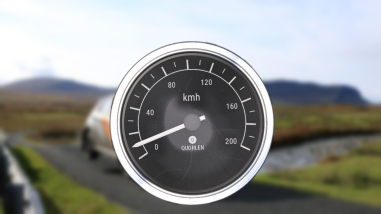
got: 10 km/h
